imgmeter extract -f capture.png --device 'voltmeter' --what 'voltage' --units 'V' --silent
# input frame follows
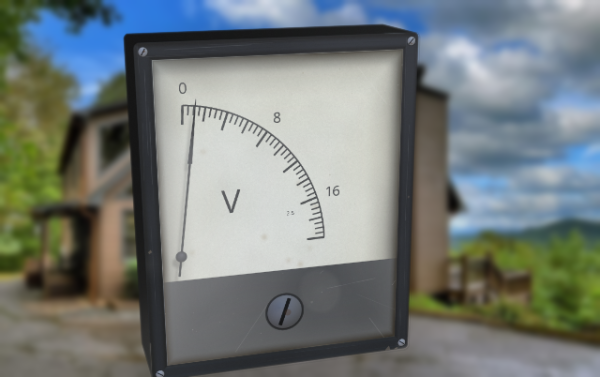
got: 1 V
